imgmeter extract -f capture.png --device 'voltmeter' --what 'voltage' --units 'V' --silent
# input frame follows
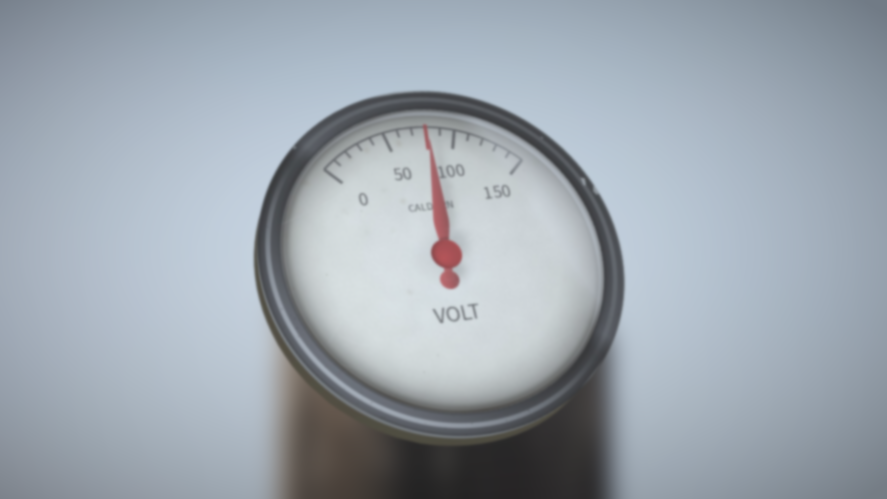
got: 80 V
